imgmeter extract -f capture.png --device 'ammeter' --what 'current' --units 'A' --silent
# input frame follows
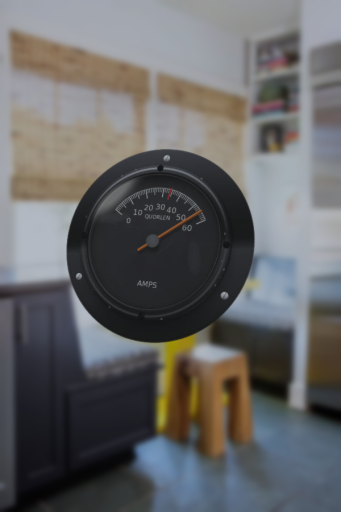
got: 55 A
